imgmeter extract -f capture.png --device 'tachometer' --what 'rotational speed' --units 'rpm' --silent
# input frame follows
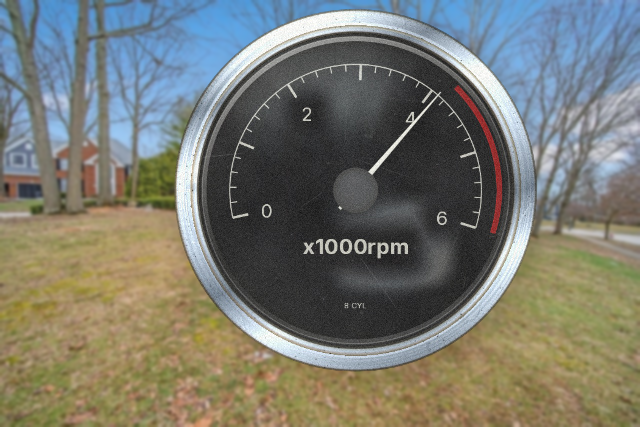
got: 4100 rpm
